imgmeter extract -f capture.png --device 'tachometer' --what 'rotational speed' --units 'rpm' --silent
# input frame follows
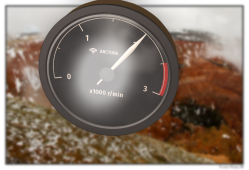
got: 2000 rpm
